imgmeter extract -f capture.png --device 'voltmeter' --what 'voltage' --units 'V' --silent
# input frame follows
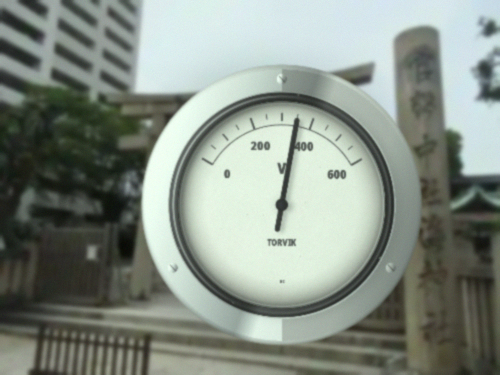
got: 350 V
